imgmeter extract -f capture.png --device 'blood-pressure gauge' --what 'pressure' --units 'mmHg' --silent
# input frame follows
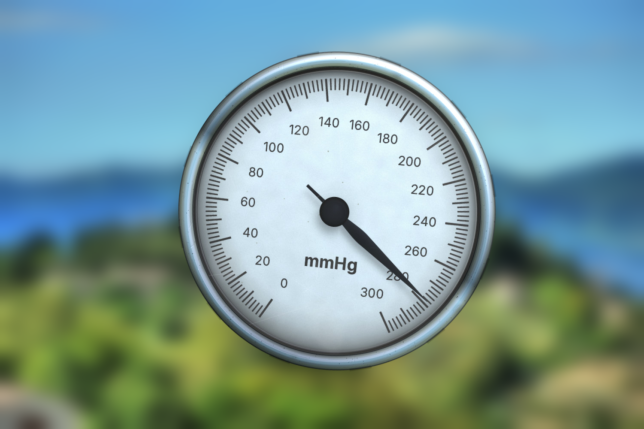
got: 278 mmHg
